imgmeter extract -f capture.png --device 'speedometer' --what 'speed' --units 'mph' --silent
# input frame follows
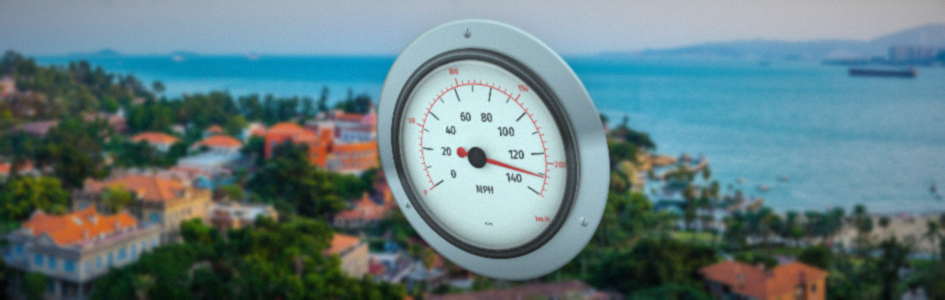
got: 130 mph
